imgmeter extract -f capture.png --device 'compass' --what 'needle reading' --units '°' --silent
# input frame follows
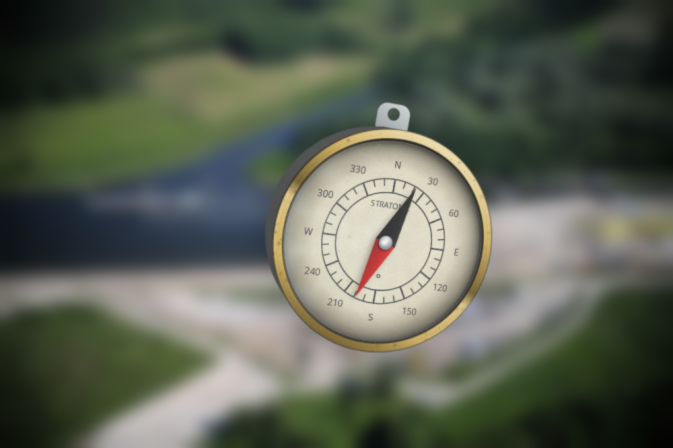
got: 200 °
